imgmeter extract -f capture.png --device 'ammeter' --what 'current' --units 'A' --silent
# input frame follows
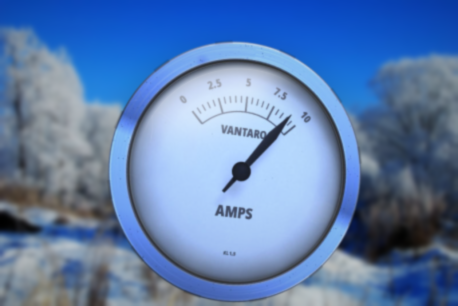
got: 9 A
